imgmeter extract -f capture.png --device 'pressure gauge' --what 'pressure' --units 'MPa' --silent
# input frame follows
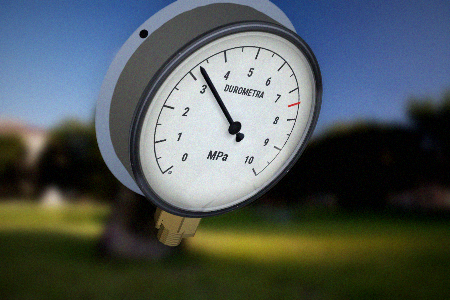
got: 3.25 MPa
